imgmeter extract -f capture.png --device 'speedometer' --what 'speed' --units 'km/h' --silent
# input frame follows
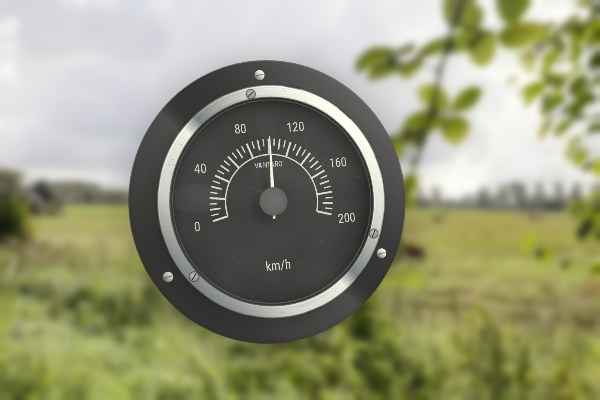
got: 100 km/h
